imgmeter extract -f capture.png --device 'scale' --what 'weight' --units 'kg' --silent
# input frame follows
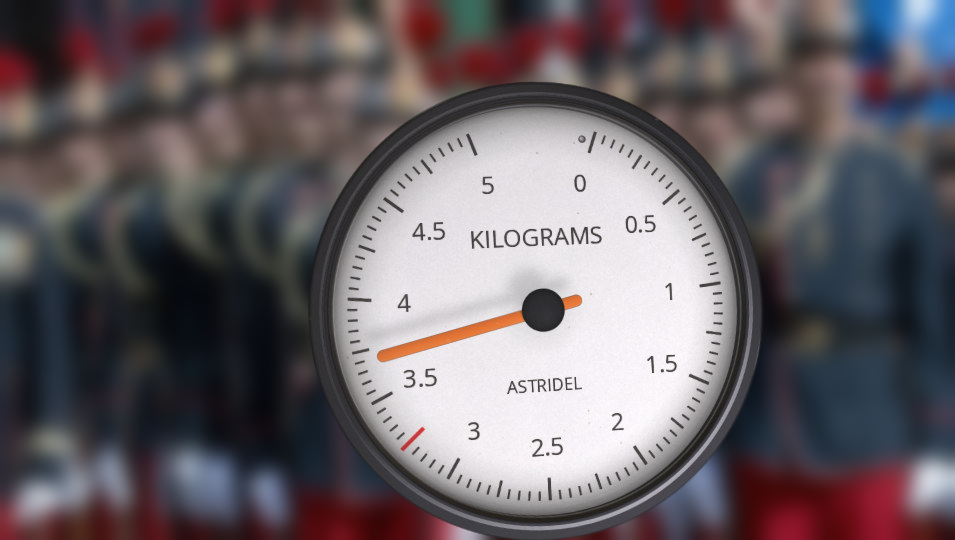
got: 3.7 kg
